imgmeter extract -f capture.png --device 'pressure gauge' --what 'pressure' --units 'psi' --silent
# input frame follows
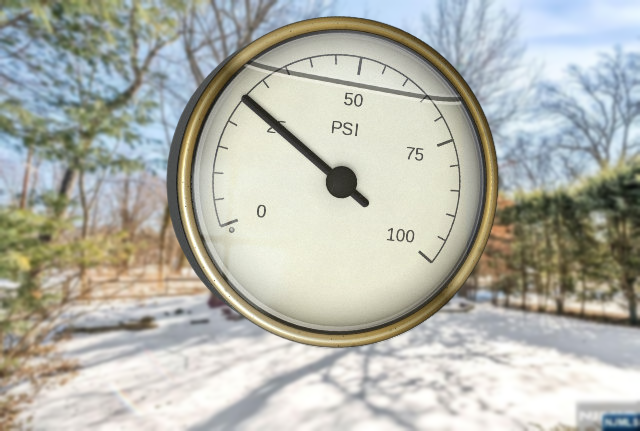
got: 25 psi
